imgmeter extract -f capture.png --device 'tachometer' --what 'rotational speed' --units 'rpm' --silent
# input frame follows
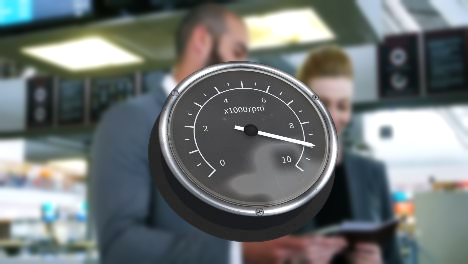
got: 9000 rpm
